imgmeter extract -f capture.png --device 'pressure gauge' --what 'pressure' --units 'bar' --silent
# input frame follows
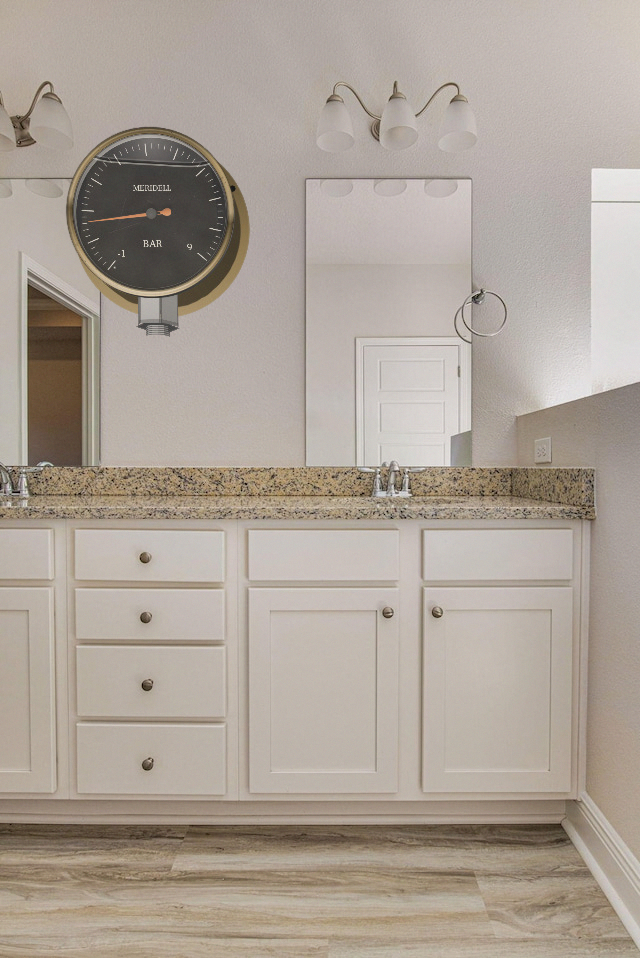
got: 0.6 bar
